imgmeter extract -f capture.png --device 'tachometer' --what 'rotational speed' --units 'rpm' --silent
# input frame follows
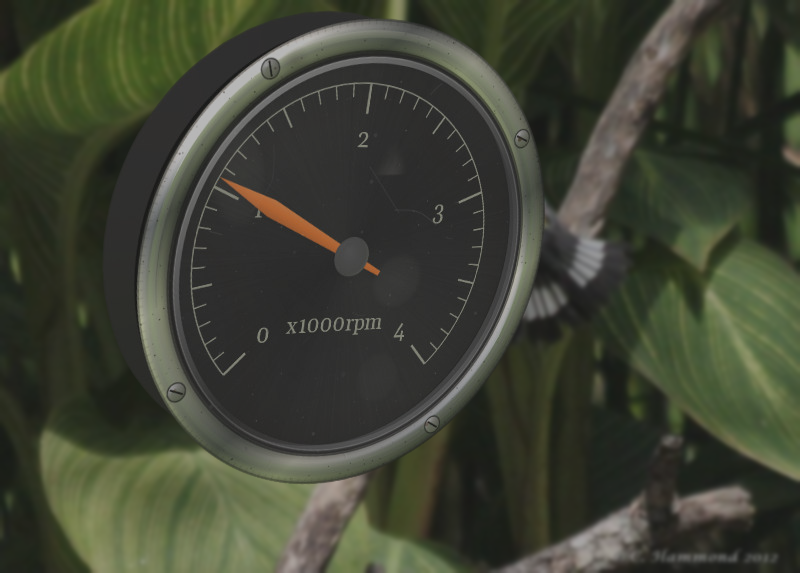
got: 1050 rpm
